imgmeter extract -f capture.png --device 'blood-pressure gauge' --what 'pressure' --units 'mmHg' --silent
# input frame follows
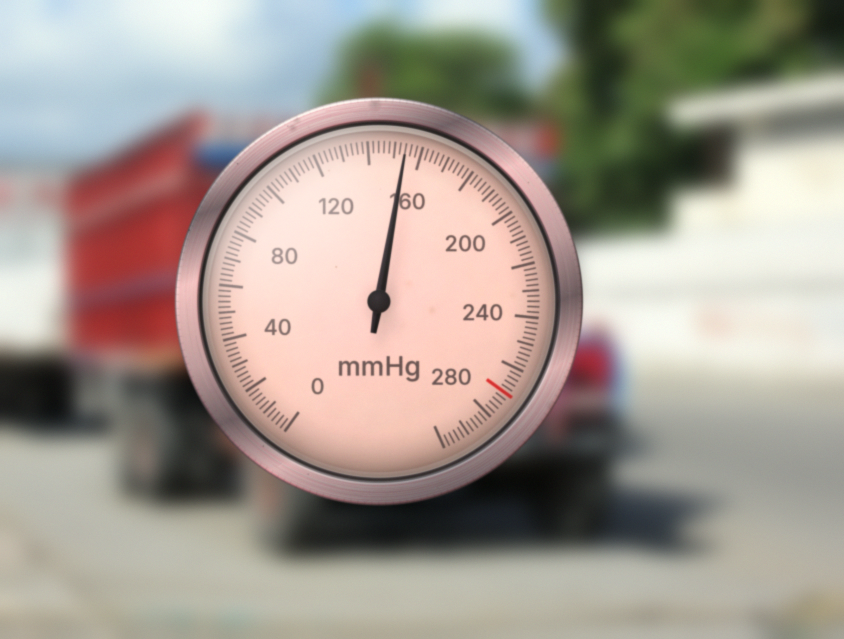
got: 154 mmHg
